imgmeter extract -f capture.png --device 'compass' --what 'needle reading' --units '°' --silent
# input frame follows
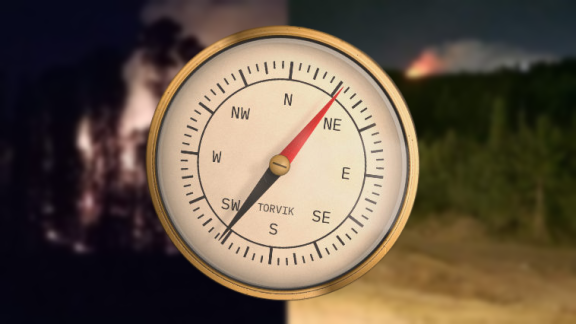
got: 32.5 °
